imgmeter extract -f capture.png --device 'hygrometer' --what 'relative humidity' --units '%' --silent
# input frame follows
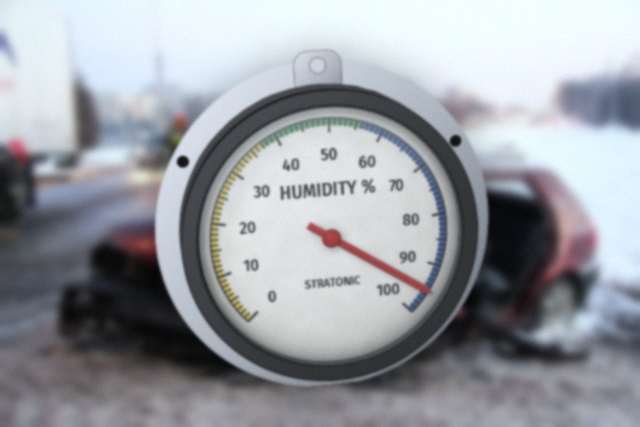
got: 95 %
